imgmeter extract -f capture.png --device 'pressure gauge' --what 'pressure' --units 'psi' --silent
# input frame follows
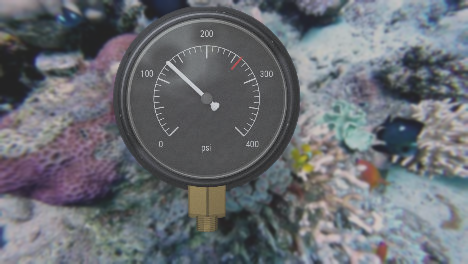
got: 130 psi
